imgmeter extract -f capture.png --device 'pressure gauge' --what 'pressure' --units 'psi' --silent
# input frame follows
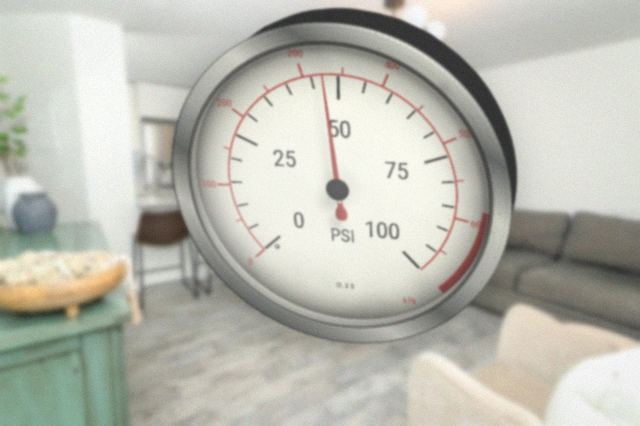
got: 47.5 psi
